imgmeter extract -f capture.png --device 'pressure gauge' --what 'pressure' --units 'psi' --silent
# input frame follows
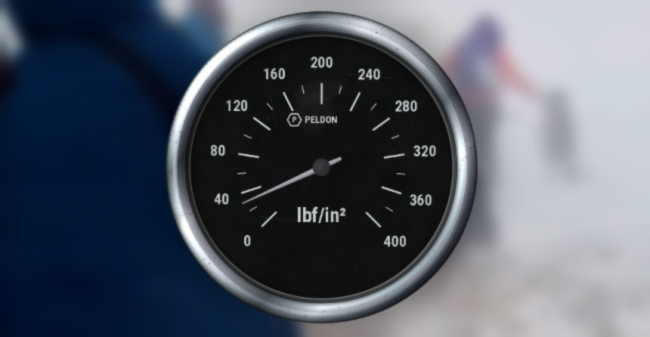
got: 30 psi
